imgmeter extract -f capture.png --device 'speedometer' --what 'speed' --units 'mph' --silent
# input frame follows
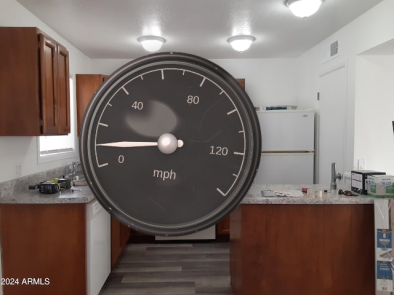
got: 10 mph
